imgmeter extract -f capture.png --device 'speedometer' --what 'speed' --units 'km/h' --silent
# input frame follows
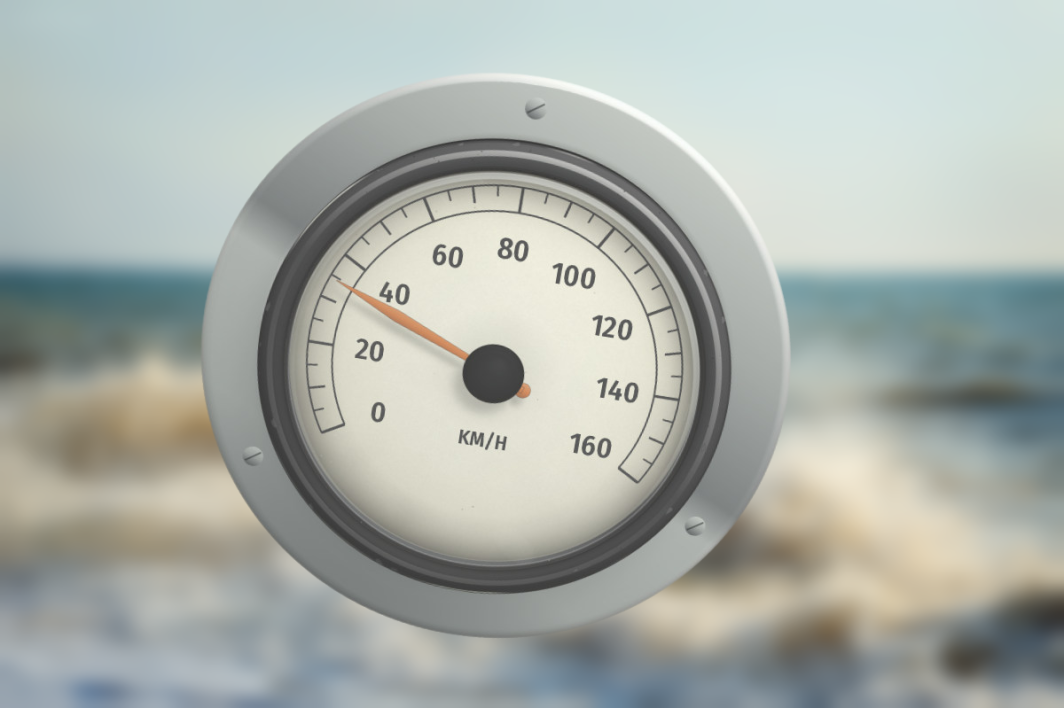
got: 35 km/h
